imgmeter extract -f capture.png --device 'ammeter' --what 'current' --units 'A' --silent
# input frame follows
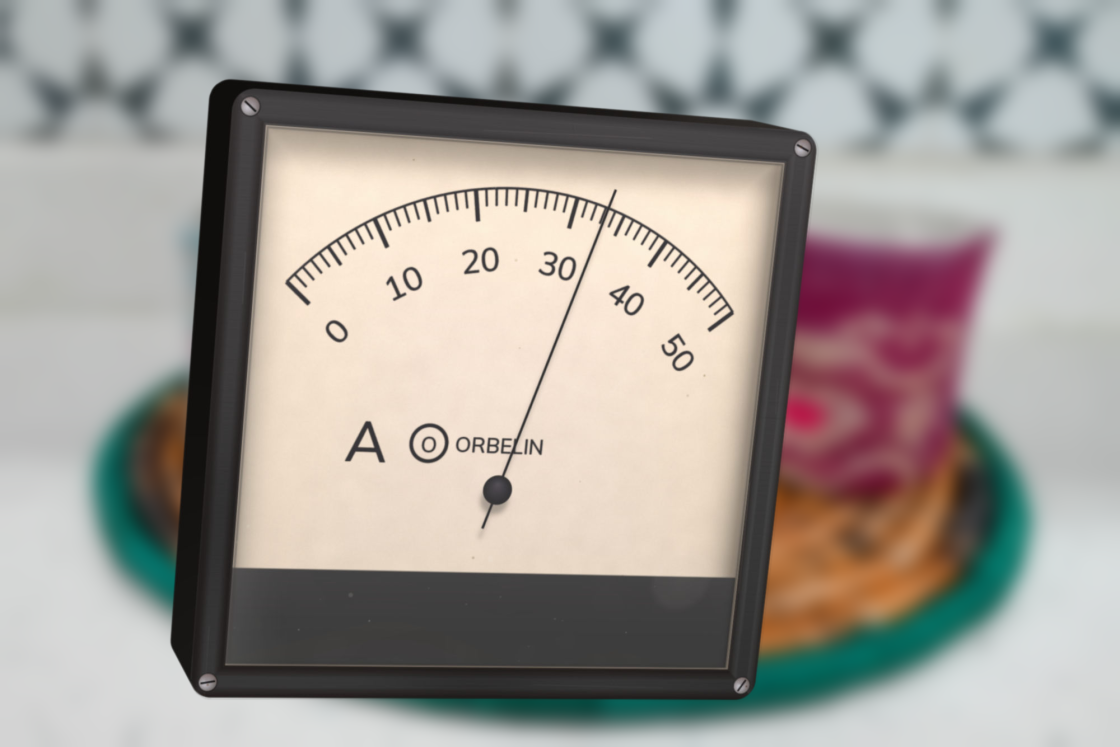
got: 33 A
